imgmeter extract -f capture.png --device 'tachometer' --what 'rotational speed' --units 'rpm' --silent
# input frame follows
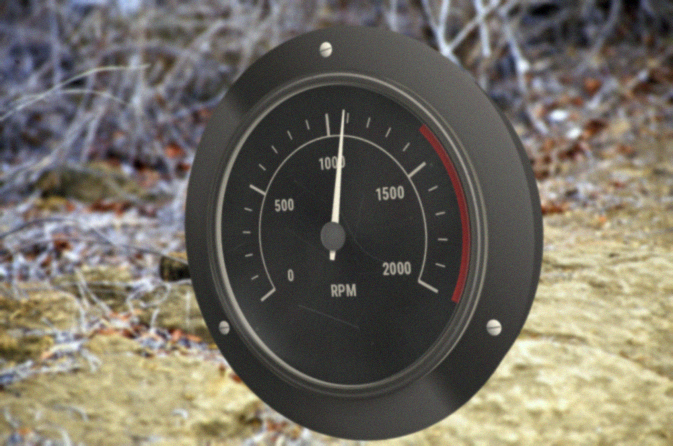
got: 1100 rpm
